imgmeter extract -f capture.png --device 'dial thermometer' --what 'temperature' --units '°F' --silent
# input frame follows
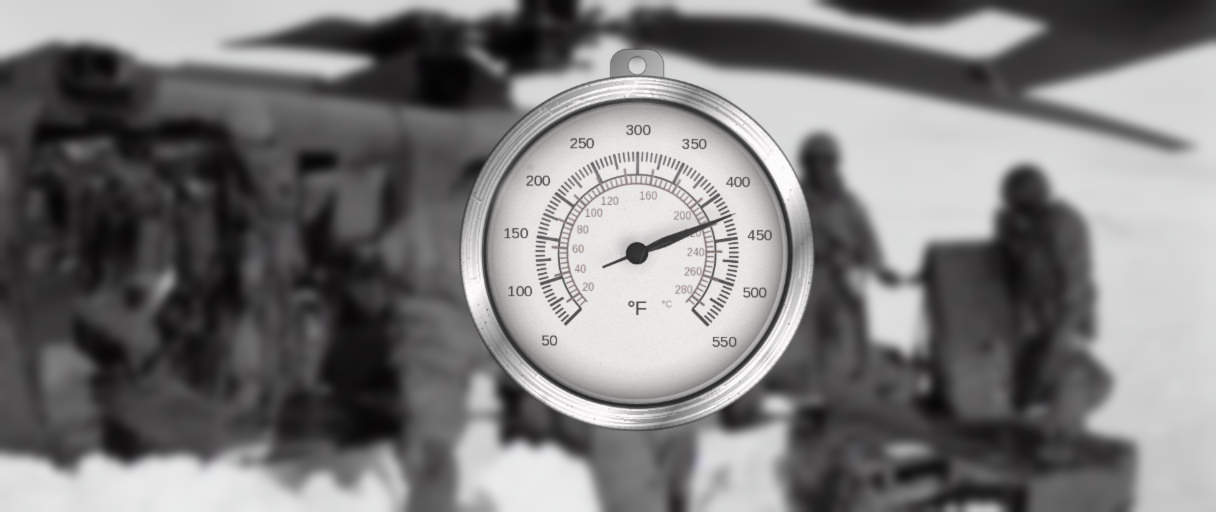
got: 425 °F
